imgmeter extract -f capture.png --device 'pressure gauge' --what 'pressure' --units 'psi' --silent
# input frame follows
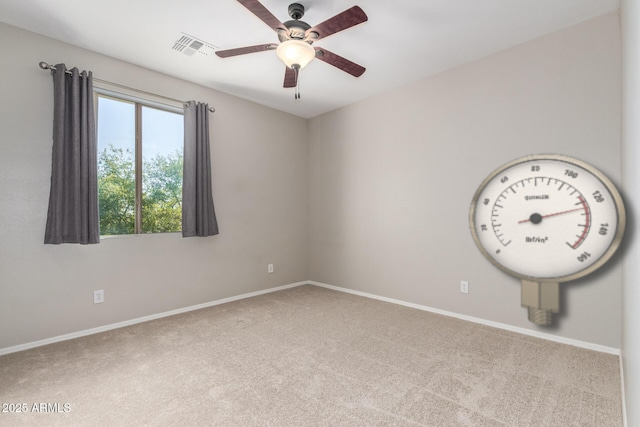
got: 125 psi
